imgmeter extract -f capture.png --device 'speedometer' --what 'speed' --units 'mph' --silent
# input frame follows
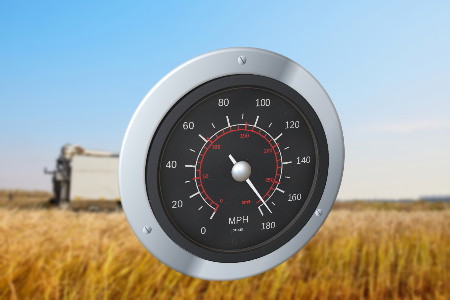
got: 175 mph
